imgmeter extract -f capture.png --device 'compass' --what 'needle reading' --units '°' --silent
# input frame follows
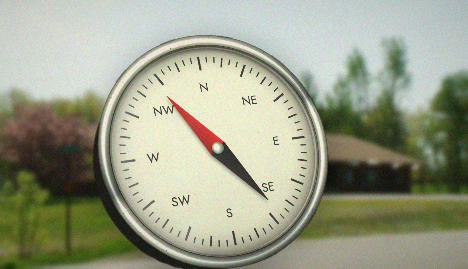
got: 325 °
